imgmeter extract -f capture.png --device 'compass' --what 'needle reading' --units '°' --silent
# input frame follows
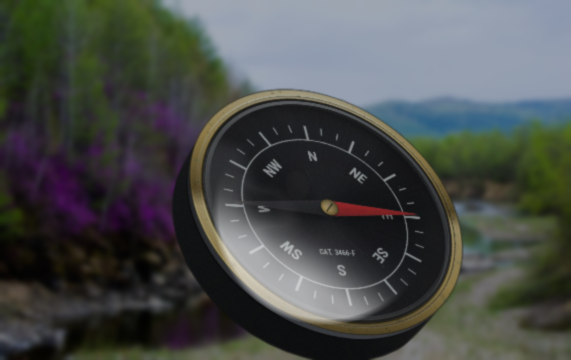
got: 90 °
